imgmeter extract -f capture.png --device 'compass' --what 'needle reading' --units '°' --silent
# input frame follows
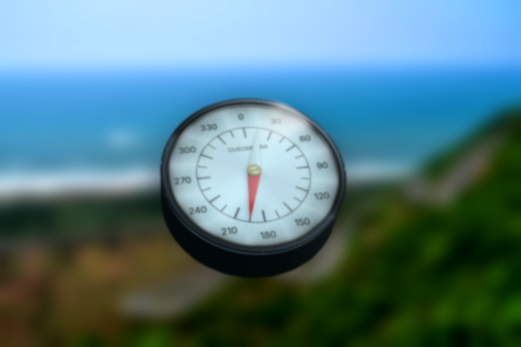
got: 195 °
